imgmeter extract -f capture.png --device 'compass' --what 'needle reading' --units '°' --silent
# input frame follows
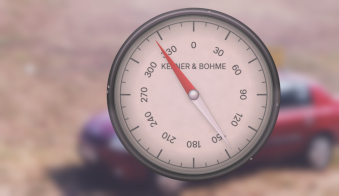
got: 325 °
